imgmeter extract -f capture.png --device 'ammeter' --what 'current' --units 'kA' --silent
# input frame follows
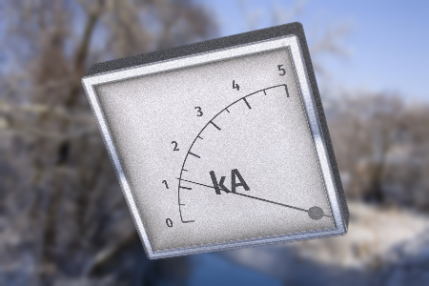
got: 1.25 kA
